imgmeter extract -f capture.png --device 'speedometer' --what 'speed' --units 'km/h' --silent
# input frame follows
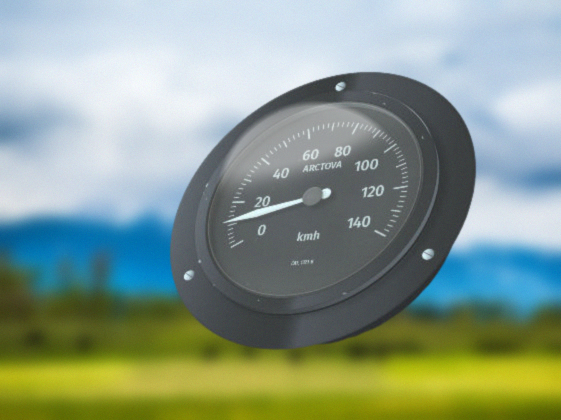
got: 10 km/h
